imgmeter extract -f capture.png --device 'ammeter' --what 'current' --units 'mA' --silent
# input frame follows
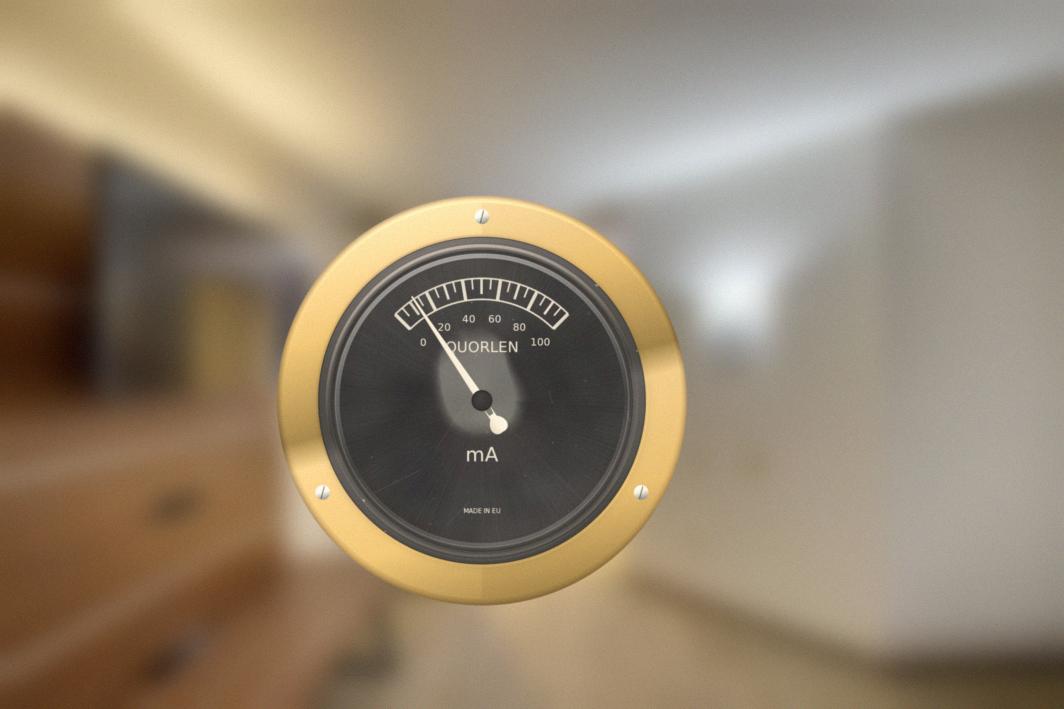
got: 12.5 mA
